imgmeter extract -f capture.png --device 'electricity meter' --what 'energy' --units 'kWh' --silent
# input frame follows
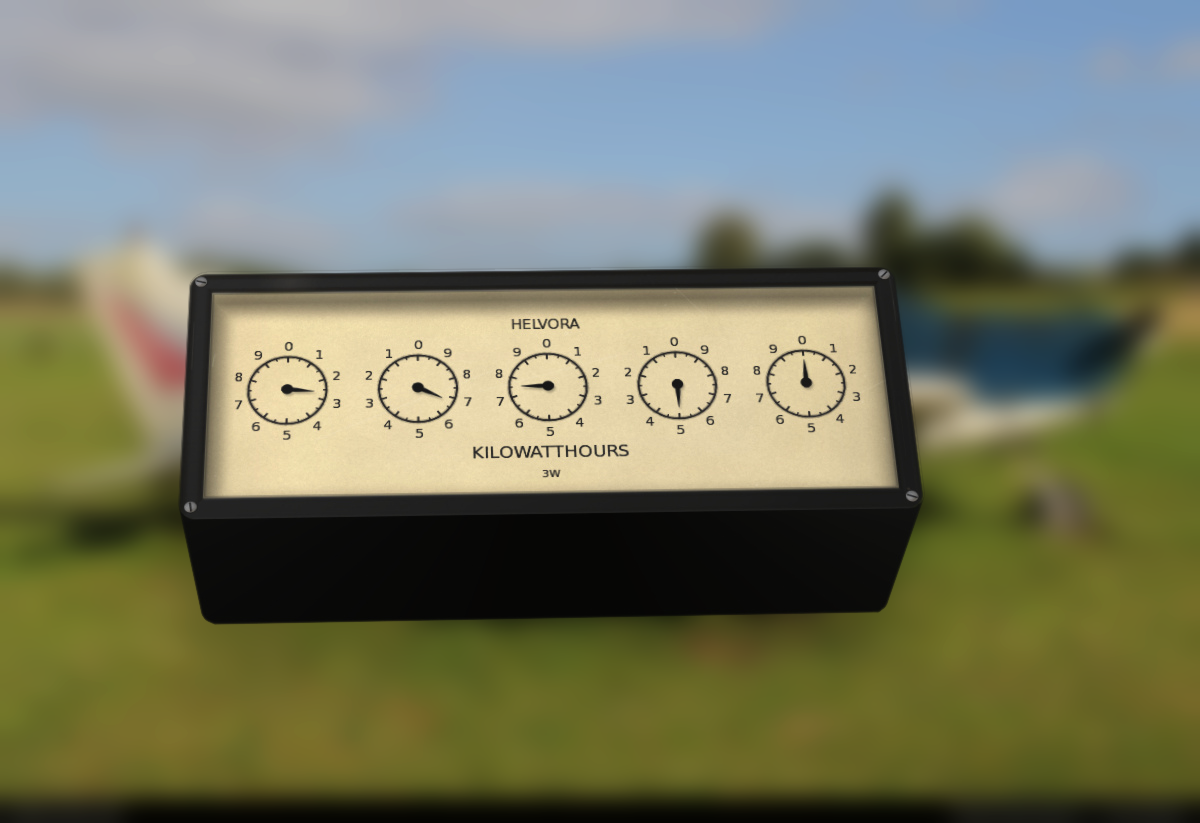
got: 26750 kWh
